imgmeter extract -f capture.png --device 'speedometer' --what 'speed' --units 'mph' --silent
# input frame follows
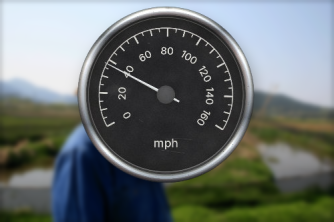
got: 37.5 mph
